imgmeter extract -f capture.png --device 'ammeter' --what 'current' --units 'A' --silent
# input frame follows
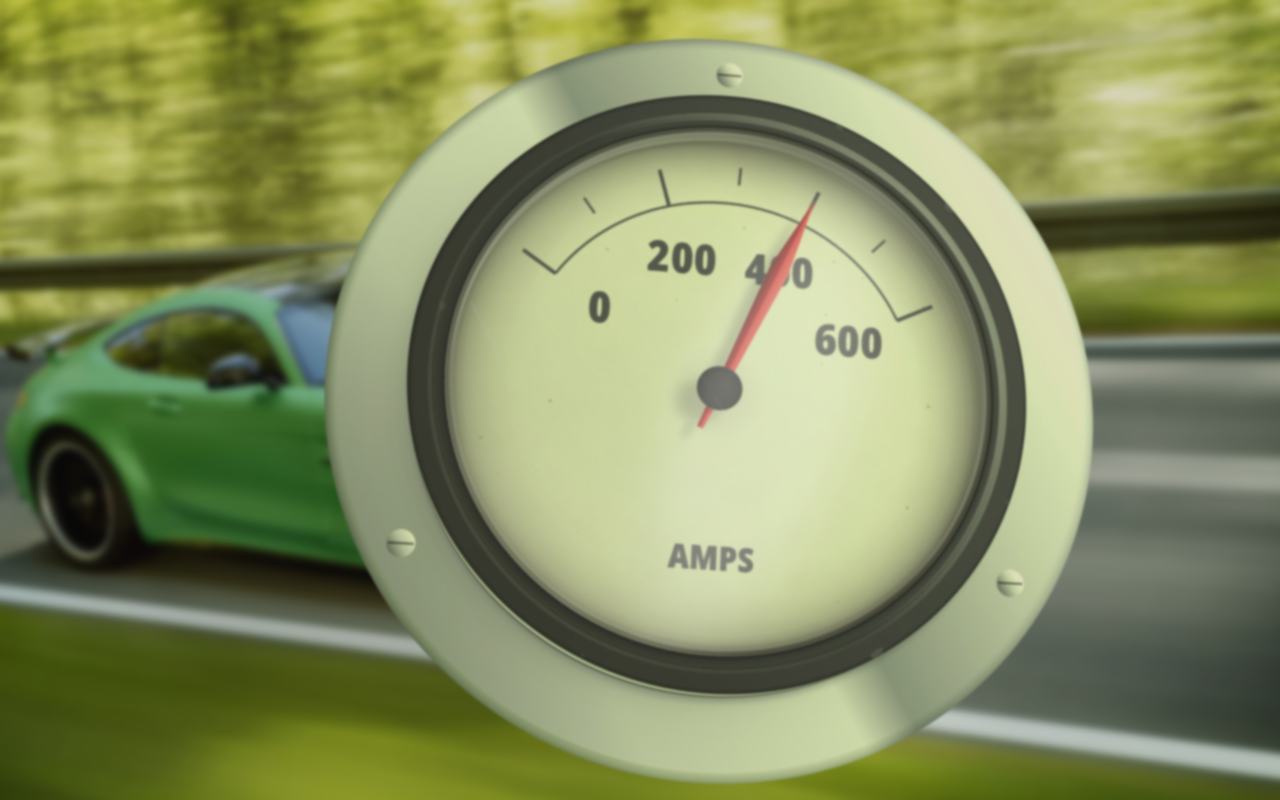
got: 400 A
